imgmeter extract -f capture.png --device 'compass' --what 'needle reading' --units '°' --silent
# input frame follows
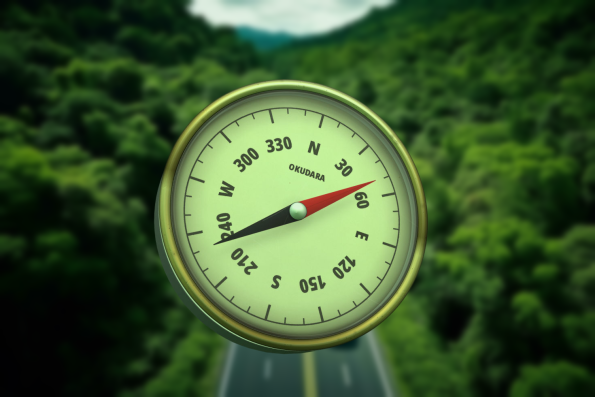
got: 50 °
